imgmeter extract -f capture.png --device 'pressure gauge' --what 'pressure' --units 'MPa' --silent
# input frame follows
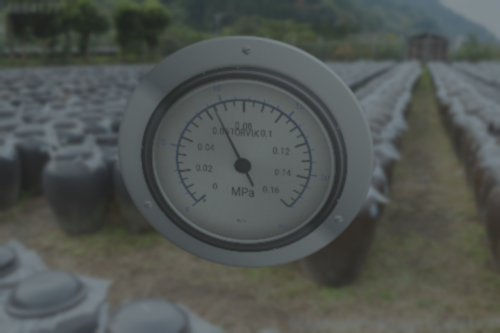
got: 0.065 MPa
